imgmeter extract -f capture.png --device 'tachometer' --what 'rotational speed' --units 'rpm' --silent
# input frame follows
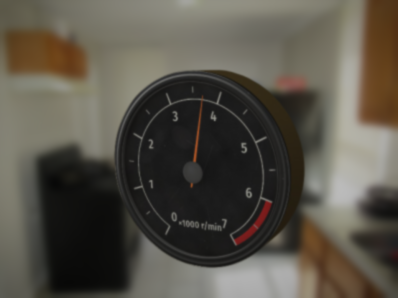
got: 3750 rpm
